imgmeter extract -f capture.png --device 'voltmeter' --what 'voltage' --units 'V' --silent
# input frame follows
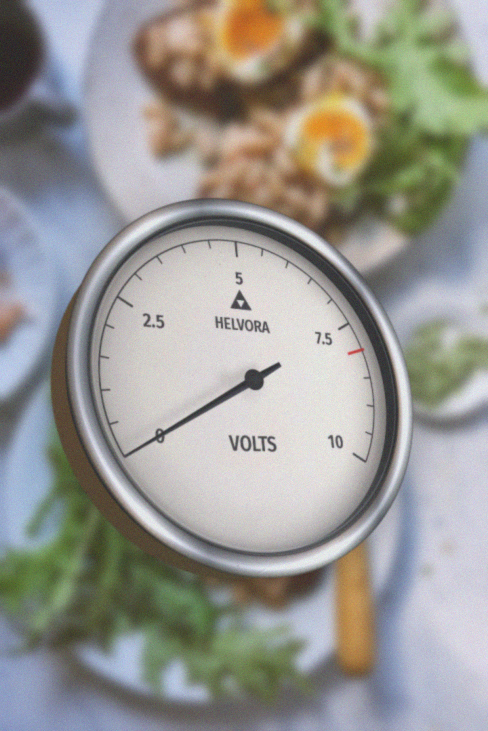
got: 0 V
